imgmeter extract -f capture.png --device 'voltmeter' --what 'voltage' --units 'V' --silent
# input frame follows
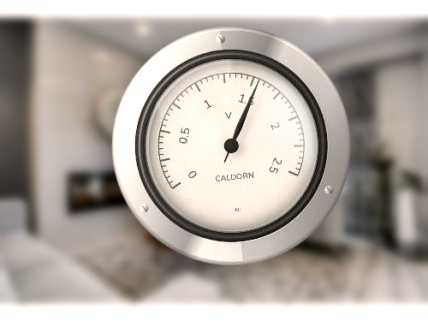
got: 1.55 V
